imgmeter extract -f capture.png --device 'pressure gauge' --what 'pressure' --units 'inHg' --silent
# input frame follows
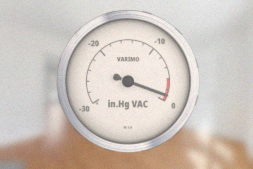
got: -1 inHg
